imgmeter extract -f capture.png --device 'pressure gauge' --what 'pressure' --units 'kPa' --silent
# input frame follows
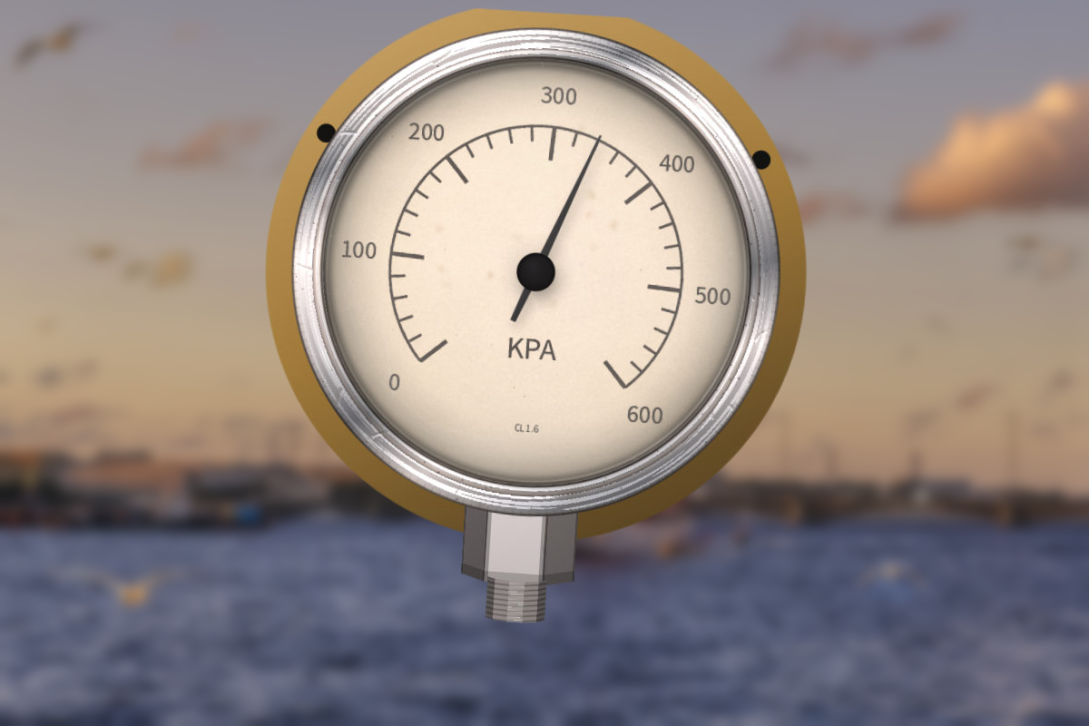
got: 340 kPa
